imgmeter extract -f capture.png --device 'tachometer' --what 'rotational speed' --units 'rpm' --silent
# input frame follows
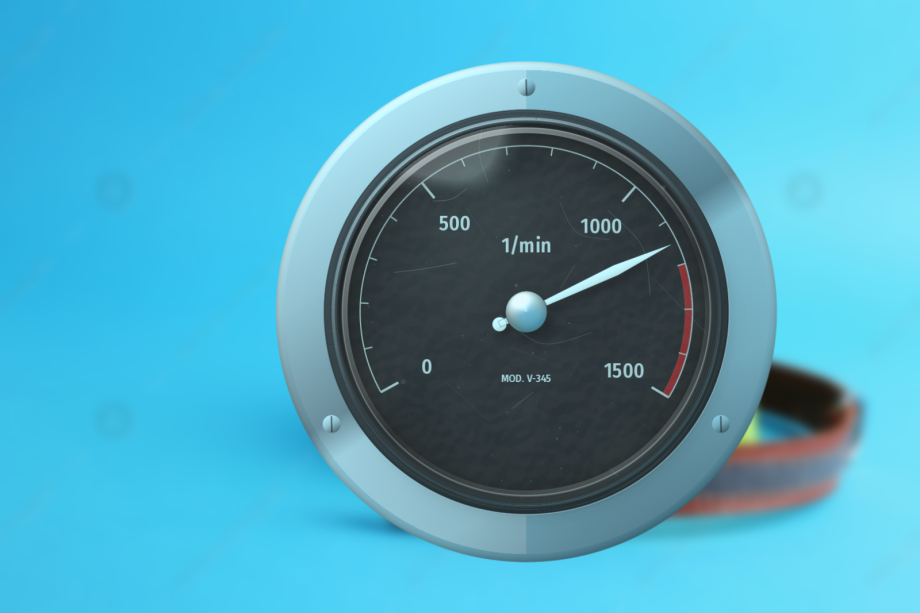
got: 1150 rpm
